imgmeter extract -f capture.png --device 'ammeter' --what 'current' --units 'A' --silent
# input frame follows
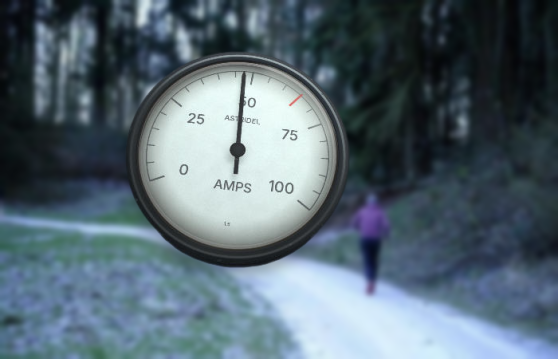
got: 47.5 A
